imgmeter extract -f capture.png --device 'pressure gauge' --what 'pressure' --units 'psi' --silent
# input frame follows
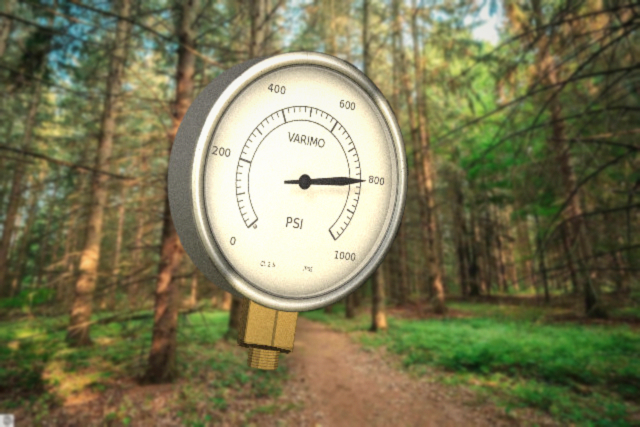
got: 800 psi
